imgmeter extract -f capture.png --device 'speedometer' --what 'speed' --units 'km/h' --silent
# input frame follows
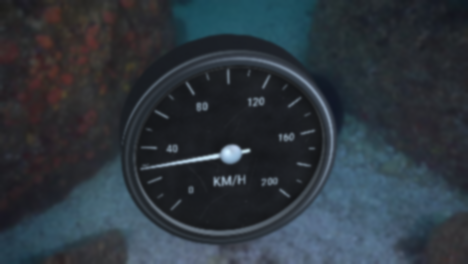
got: 30 km/h
